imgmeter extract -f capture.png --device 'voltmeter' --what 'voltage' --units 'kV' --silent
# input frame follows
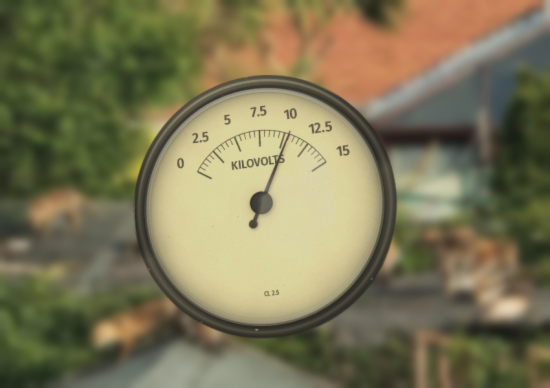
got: 10.5 kV
